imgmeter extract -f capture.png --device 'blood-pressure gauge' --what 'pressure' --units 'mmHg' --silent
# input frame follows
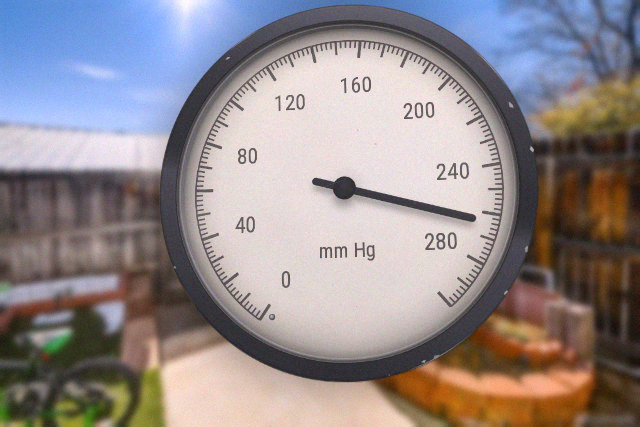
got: 264 mmHg
